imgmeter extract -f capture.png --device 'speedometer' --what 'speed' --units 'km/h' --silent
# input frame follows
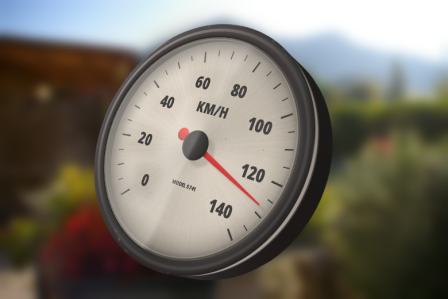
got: 127.5 km/h
